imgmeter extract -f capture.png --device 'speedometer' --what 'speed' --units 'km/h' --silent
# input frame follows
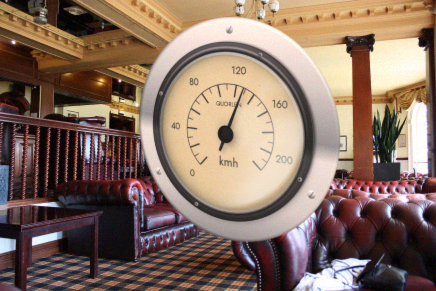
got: 130 km/h
